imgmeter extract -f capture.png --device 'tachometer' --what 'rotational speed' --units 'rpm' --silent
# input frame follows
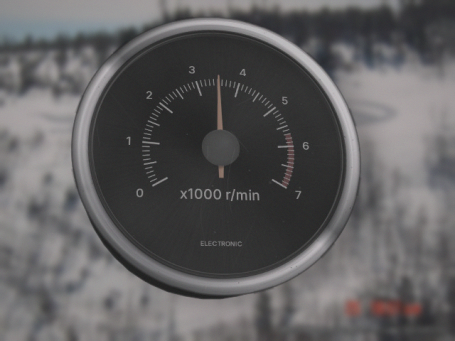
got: 3500 rpm
